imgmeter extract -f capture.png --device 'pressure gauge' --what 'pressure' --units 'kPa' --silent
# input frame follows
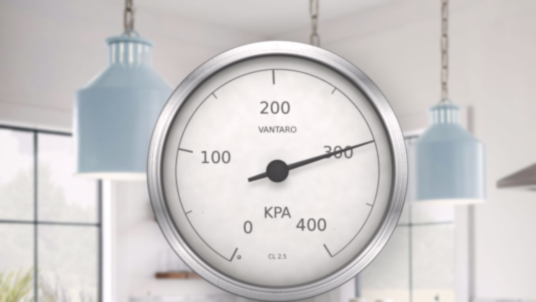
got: 300 kPa
